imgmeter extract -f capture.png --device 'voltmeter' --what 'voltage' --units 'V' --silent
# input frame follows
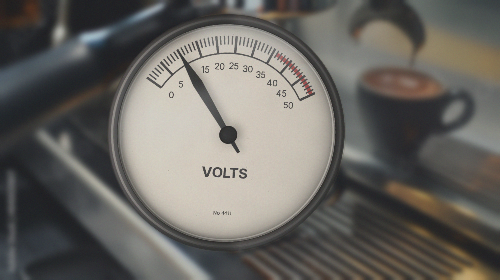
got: 10 V
